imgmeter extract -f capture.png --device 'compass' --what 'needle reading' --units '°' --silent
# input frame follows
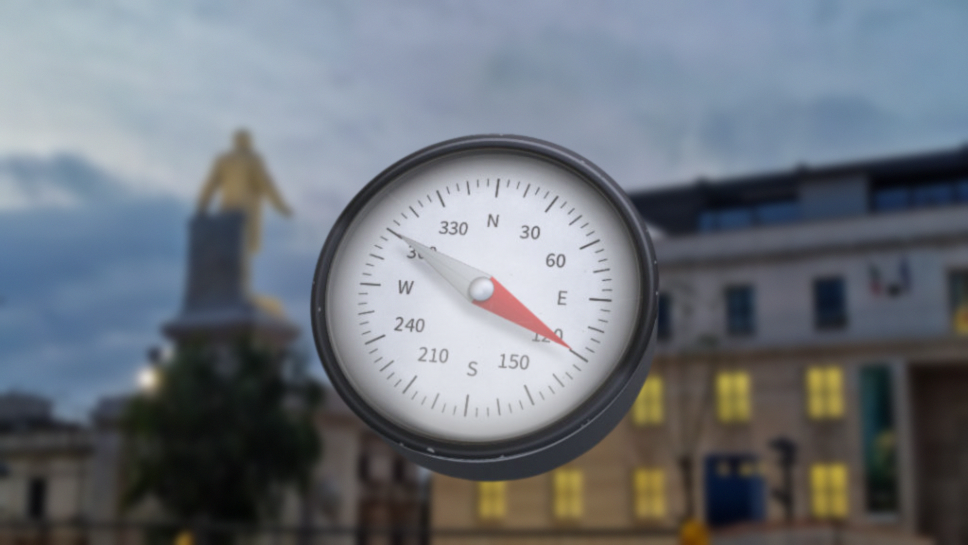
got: 120 °
